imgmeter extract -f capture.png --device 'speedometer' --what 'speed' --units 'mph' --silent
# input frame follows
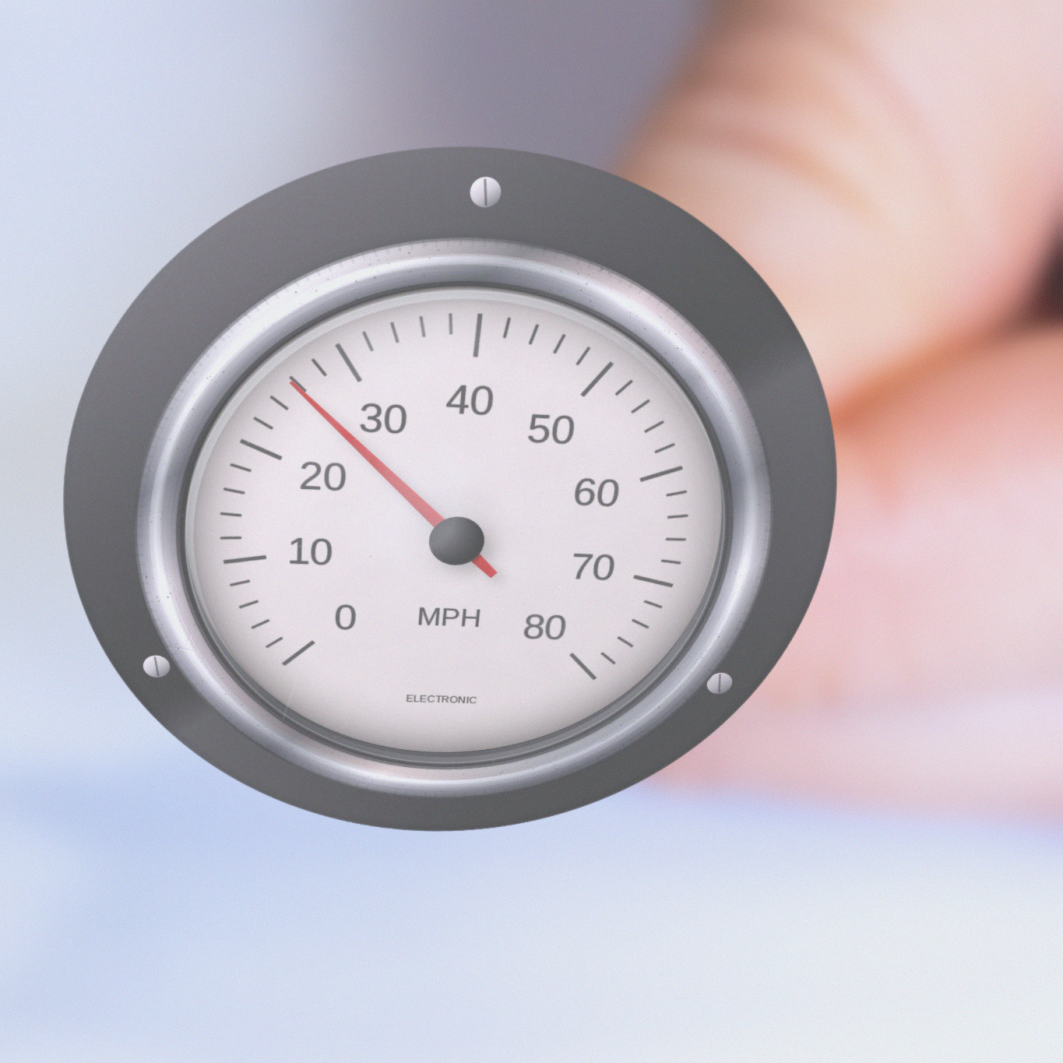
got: 26 mph
